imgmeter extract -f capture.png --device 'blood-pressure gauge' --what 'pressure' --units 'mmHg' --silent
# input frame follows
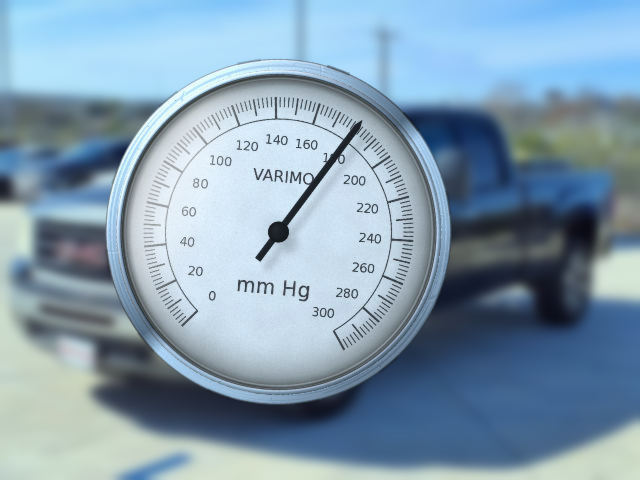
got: 180 mmHg
